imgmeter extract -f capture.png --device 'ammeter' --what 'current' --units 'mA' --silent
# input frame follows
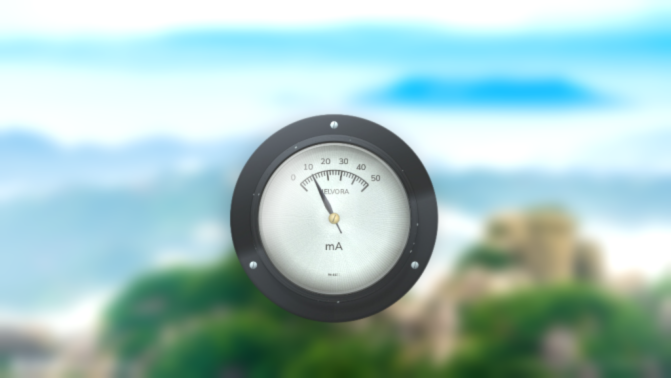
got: 10 mA
